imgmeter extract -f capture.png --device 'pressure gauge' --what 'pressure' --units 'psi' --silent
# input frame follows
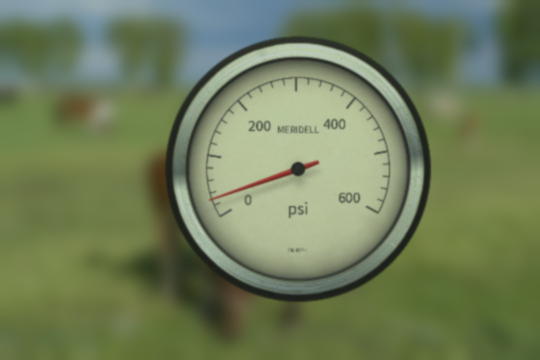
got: 30 psi
